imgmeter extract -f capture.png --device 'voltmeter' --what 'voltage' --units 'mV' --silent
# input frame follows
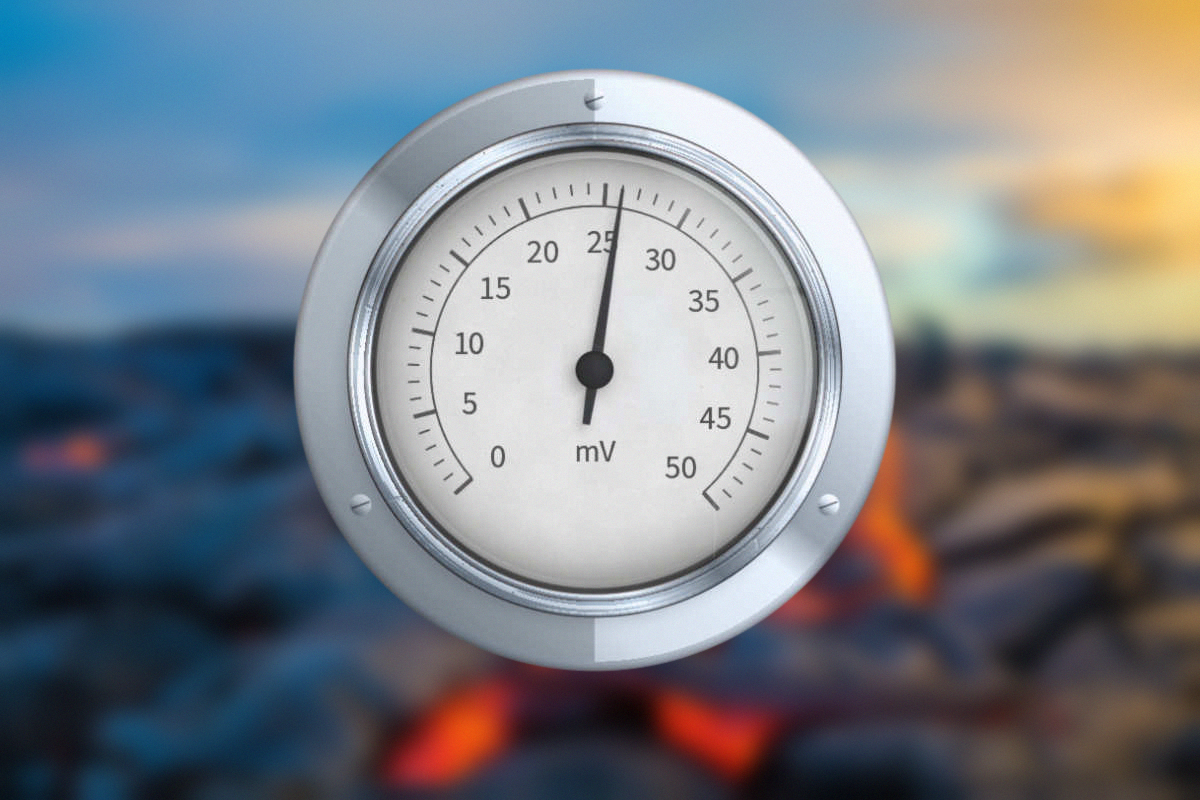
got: 26 mV
